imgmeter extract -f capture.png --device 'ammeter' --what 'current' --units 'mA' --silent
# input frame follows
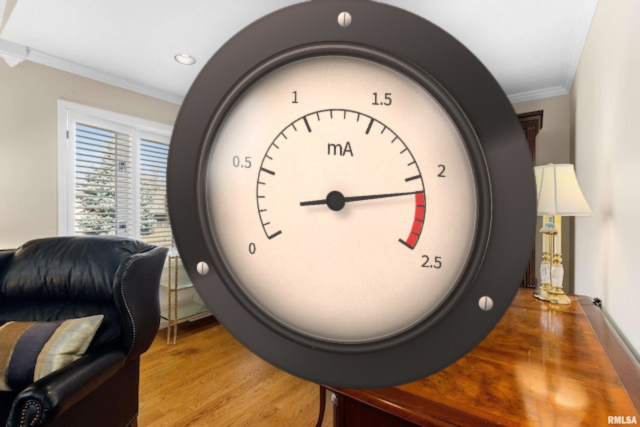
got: 2.1 mA
